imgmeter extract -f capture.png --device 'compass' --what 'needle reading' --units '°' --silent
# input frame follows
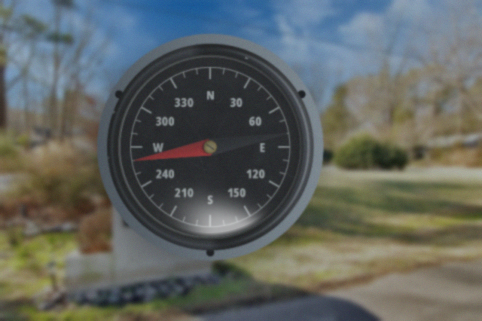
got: 260 °
